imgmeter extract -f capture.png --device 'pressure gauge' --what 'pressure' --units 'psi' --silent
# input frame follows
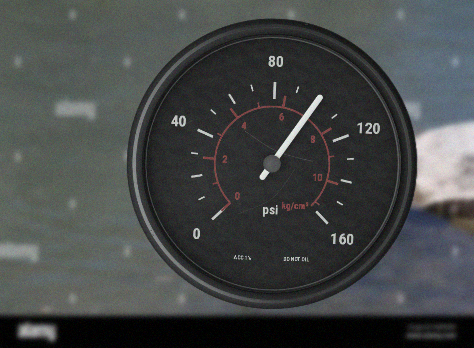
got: 100 psi
